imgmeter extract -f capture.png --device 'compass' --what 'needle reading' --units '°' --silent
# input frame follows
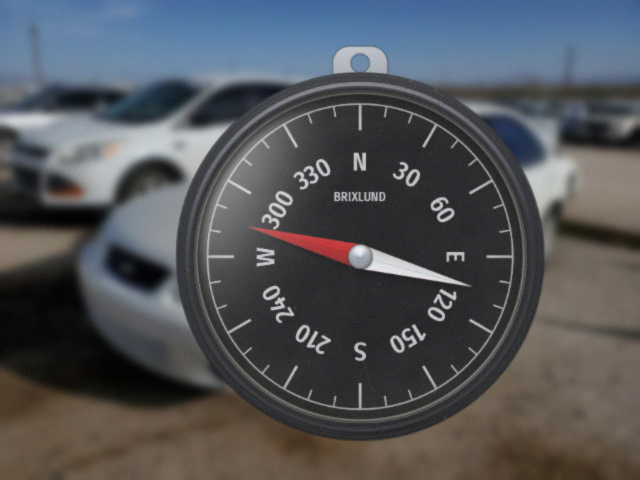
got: 285 °
